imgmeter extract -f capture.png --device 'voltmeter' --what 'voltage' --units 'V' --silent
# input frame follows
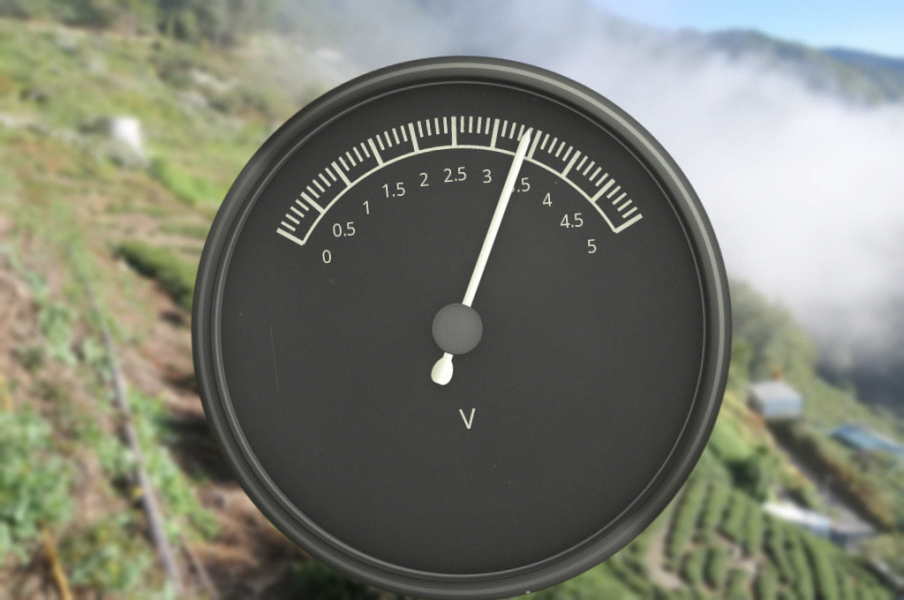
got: 3.4 V
